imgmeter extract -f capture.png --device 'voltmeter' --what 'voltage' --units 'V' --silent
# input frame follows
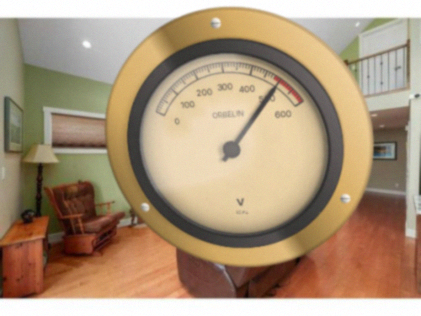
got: 500 V
